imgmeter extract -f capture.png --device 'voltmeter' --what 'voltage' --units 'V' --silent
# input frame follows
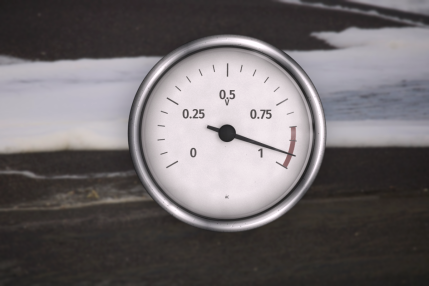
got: 0.95 V
